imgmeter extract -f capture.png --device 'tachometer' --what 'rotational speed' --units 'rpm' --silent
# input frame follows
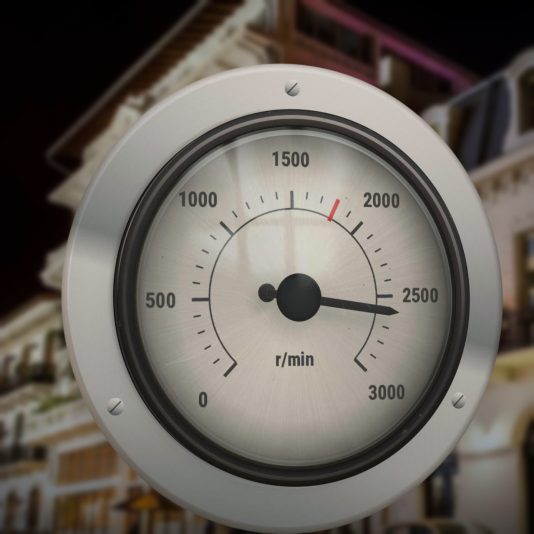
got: 2600 rpm
